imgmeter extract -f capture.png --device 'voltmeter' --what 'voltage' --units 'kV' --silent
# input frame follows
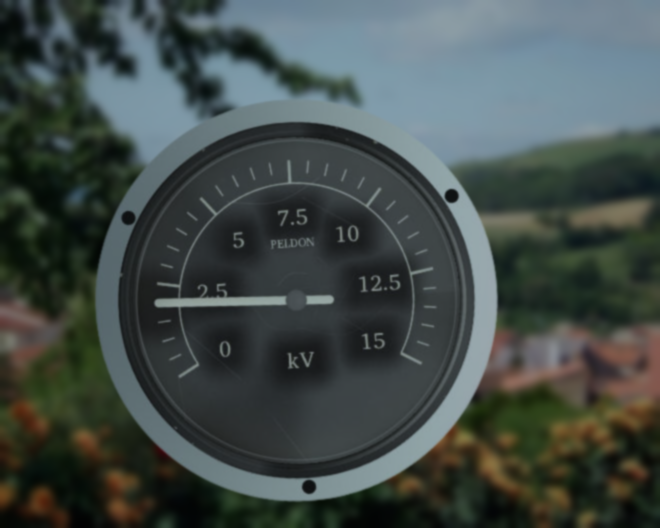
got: 2 kV
